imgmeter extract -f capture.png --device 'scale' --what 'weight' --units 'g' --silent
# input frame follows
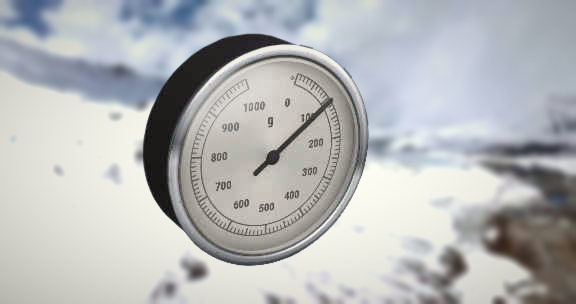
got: 100 g
